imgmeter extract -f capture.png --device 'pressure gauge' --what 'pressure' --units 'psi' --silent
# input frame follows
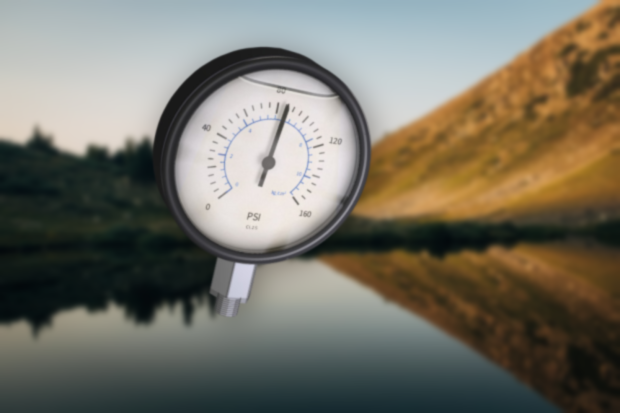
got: 85 psi
